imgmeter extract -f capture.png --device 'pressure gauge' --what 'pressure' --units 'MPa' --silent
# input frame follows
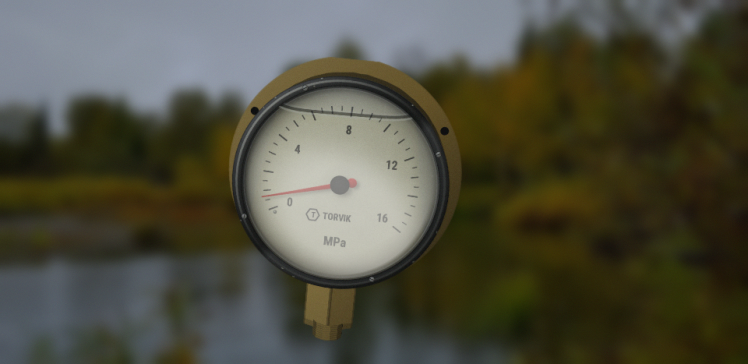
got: 0.75 MPa
